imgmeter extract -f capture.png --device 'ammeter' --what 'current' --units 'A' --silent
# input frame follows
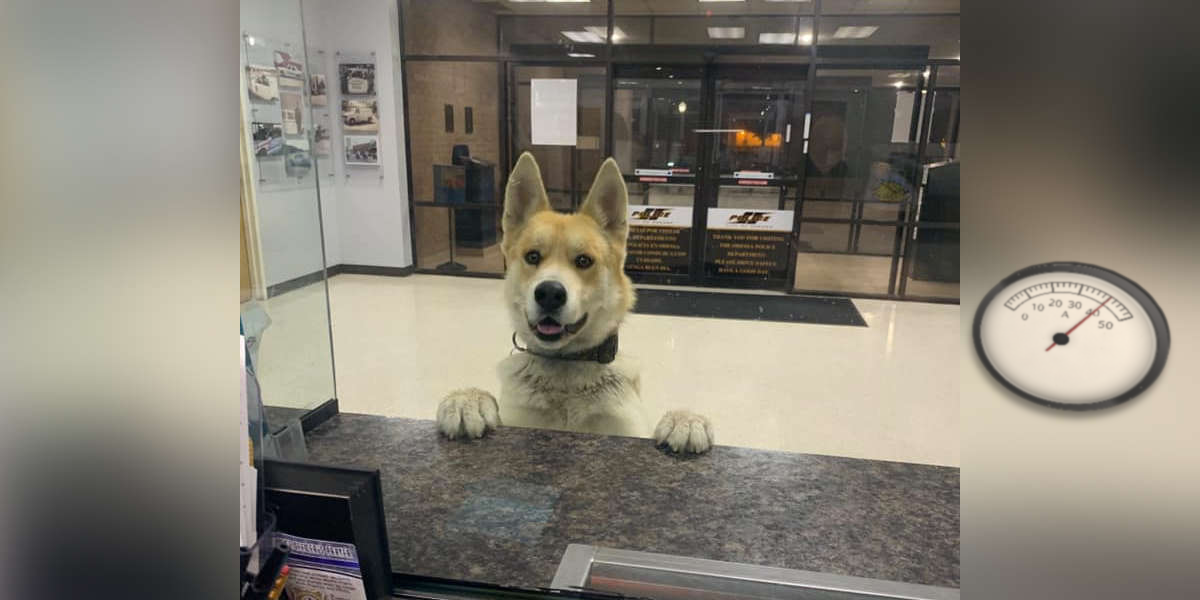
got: 40 A
